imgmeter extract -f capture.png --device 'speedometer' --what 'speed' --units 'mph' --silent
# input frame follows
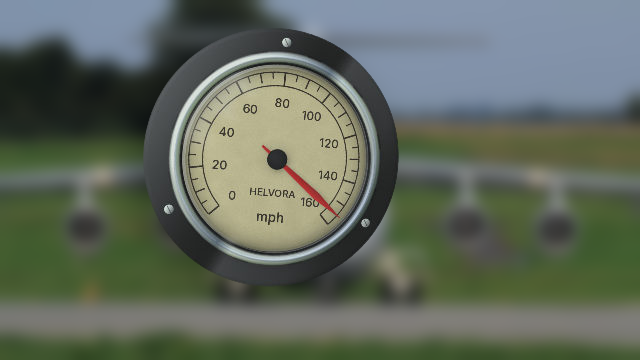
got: 155 mph
